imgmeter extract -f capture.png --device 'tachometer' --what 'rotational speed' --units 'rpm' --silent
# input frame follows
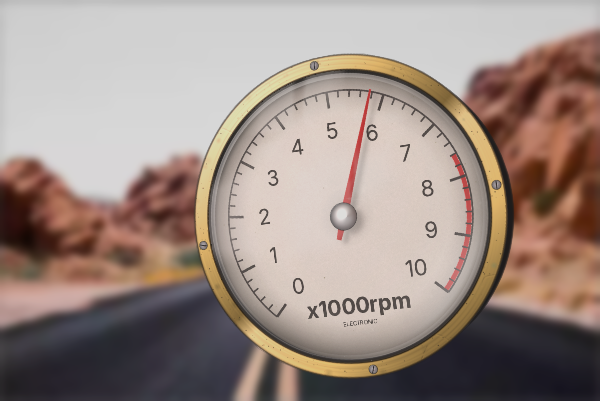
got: 5800 rpm
